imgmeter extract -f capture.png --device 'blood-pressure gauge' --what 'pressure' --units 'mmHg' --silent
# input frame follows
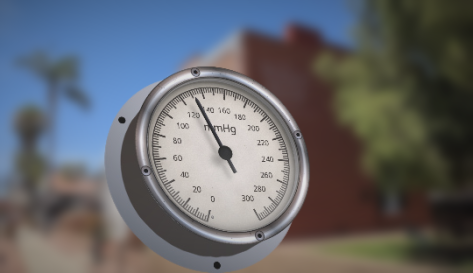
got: 130 mmHg
